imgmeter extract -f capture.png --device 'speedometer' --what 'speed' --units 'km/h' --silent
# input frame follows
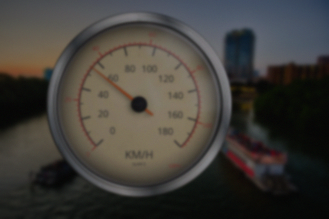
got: 55 km/h
